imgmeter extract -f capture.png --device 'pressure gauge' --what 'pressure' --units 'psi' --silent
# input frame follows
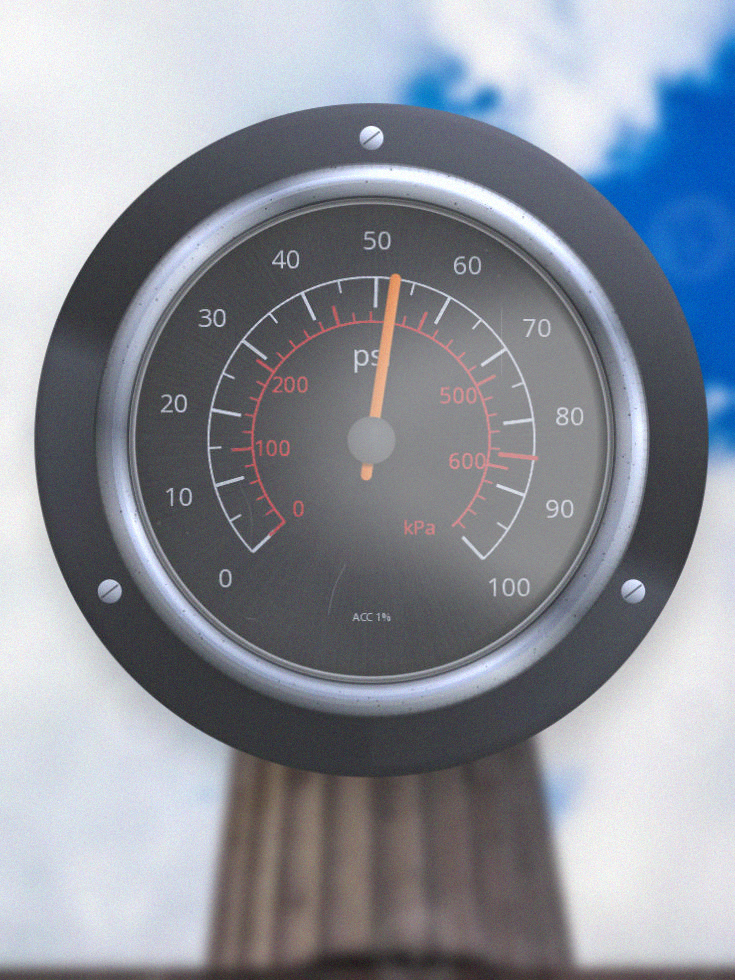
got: 52.5 psi
